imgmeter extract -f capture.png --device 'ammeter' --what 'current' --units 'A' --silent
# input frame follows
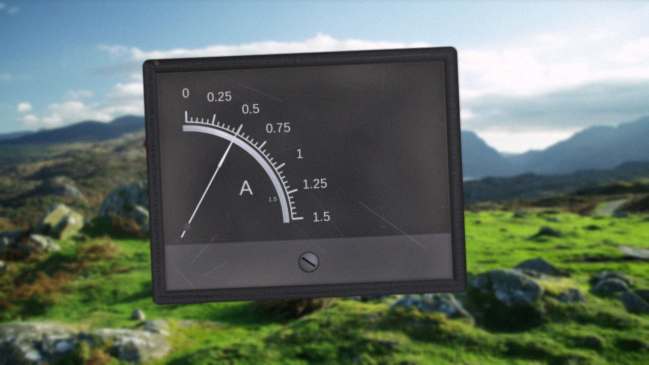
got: 0.5 A
